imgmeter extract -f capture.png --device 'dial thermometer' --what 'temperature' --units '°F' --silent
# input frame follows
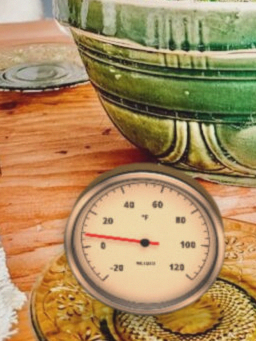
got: 8 °F
